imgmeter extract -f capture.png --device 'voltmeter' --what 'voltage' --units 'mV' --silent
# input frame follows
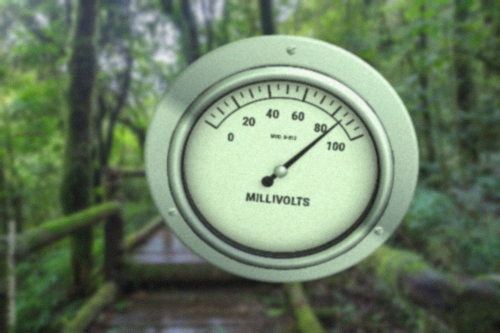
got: 85 mV
